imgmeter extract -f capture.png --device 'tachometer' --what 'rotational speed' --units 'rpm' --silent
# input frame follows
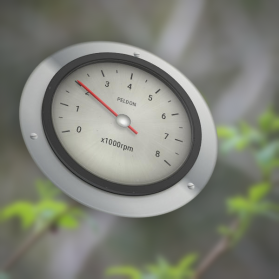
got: 2000 rpm
